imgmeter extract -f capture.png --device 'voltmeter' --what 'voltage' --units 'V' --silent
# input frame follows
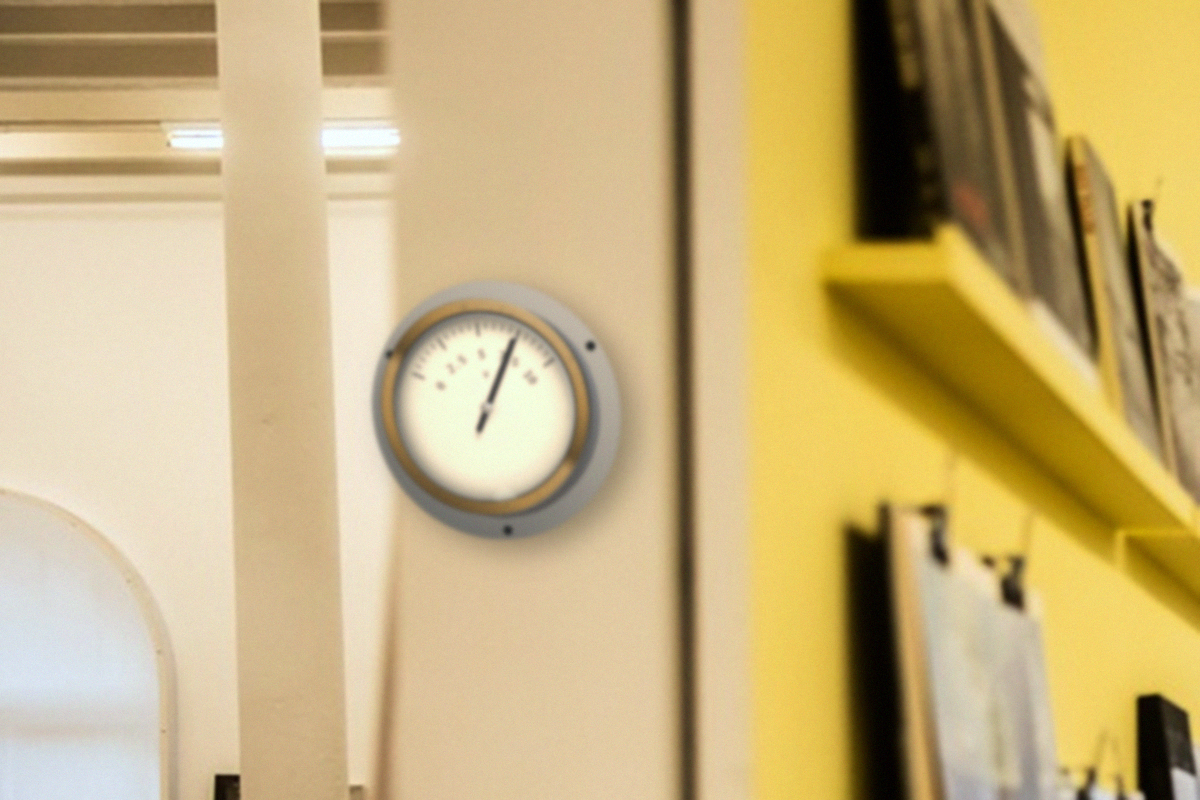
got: 7.5 V
